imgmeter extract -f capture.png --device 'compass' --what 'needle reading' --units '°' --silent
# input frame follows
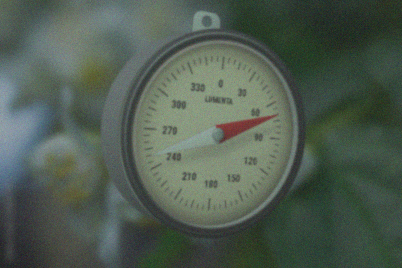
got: 70 °
